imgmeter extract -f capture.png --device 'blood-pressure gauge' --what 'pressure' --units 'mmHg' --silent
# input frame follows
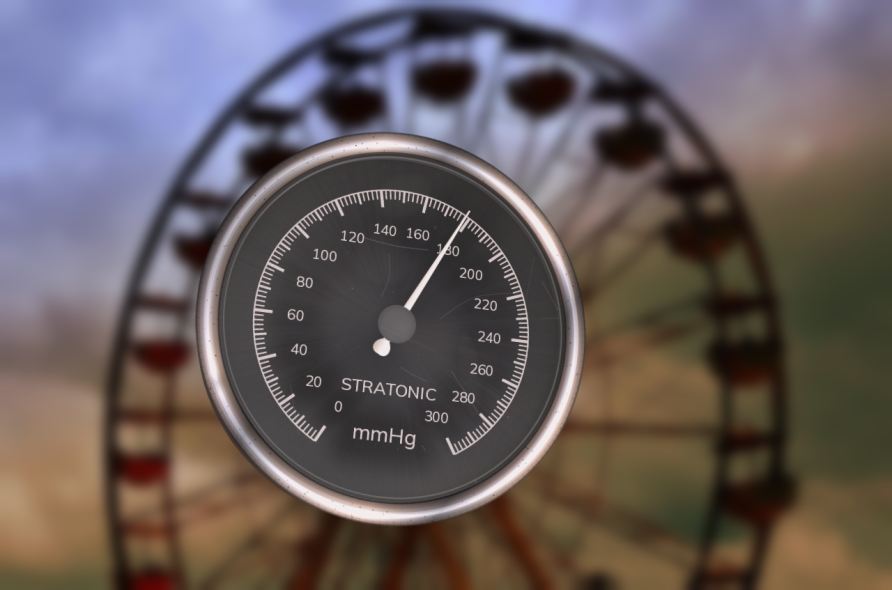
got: 178 mmHg
